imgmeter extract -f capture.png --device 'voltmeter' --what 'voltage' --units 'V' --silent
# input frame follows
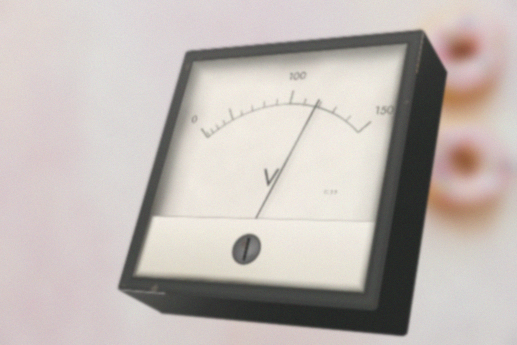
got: 120 V
